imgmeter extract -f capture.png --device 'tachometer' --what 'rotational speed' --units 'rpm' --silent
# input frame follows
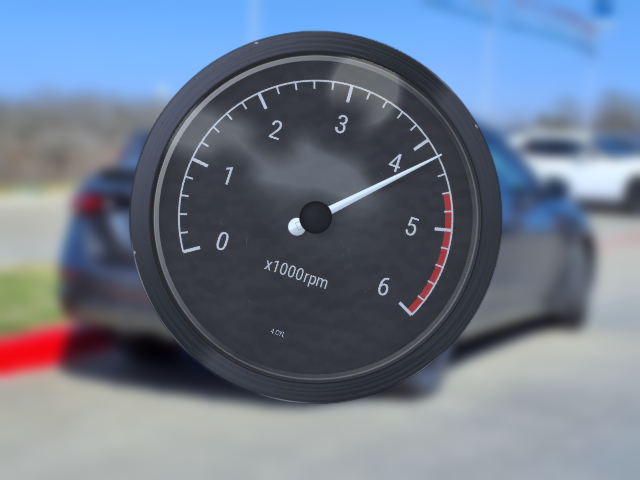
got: 4200 rpm
